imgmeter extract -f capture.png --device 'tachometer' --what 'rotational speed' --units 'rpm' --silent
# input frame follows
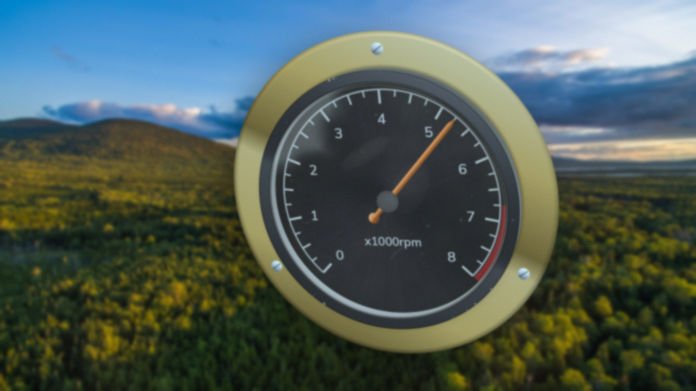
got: 5250 rpm
